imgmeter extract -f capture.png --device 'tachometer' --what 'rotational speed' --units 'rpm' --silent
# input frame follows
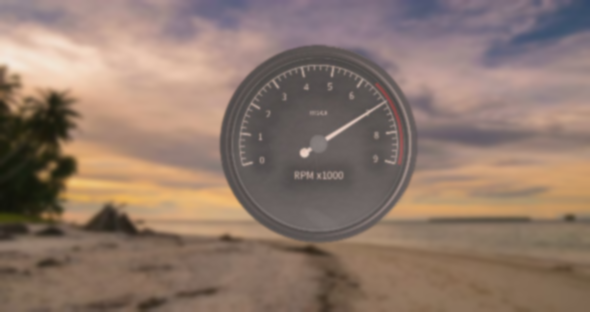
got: 7000 rpm
